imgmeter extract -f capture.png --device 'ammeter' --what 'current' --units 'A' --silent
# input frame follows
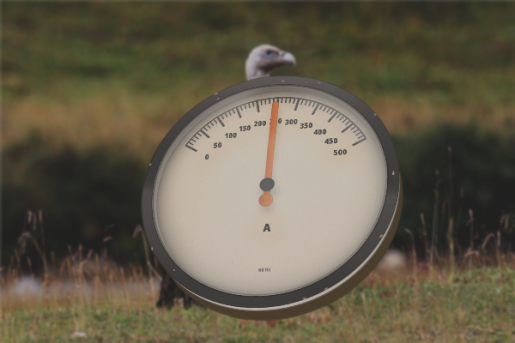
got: 250 A
